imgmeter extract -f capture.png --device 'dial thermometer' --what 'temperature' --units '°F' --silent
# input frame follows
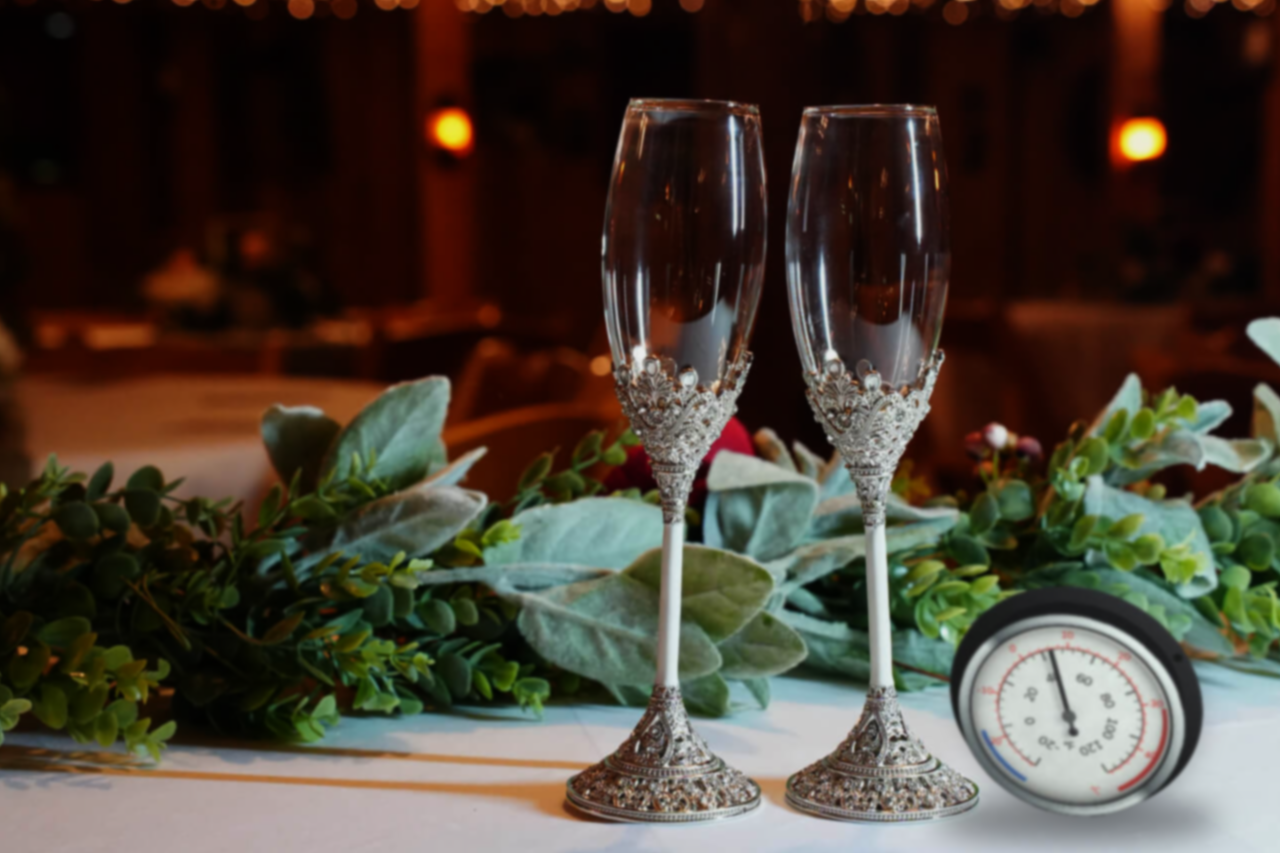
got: 44 °F
